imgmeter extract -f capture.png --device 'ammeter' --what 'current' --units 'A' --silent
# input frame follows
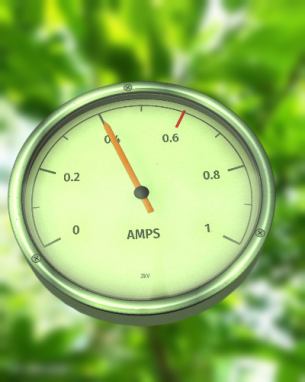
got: 0.4 A
